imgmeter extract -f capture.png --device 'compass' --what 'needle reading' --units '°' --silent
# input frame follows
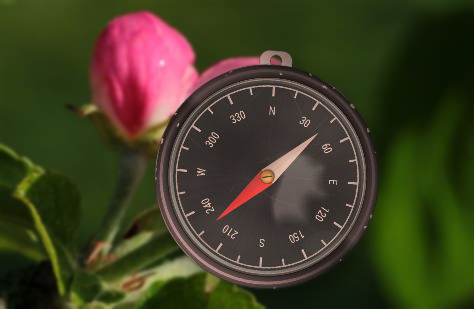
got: 225 °
